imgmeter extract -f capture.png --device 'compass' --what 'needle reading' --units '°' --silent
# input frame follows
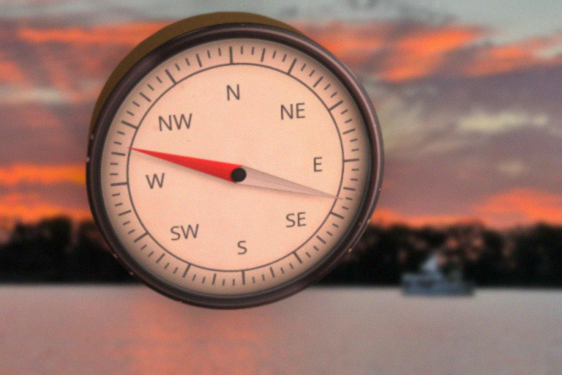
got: 290 °
